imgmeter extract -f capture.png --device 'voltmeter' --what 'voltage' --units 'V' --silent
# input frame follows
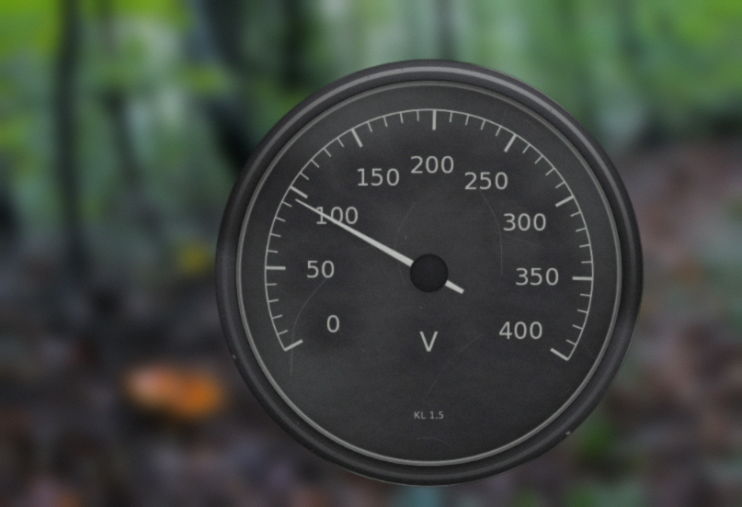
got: 95 V
